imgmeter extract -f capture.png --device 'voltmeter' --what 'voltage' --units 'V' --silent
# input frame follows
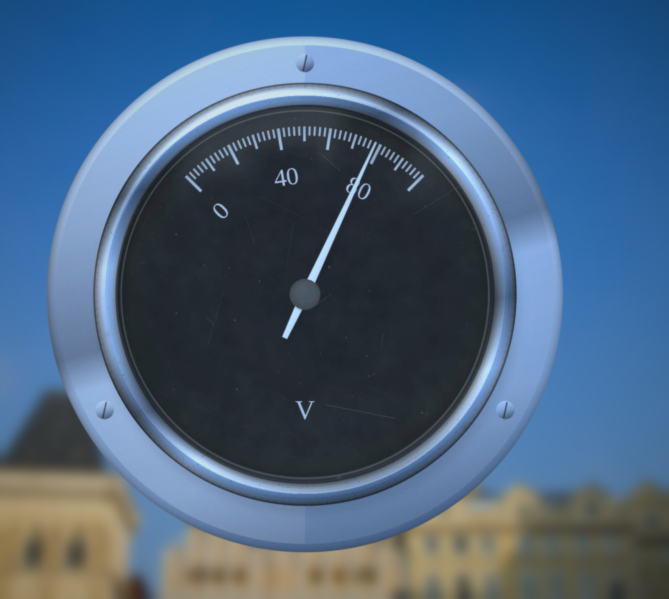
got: 78 V
